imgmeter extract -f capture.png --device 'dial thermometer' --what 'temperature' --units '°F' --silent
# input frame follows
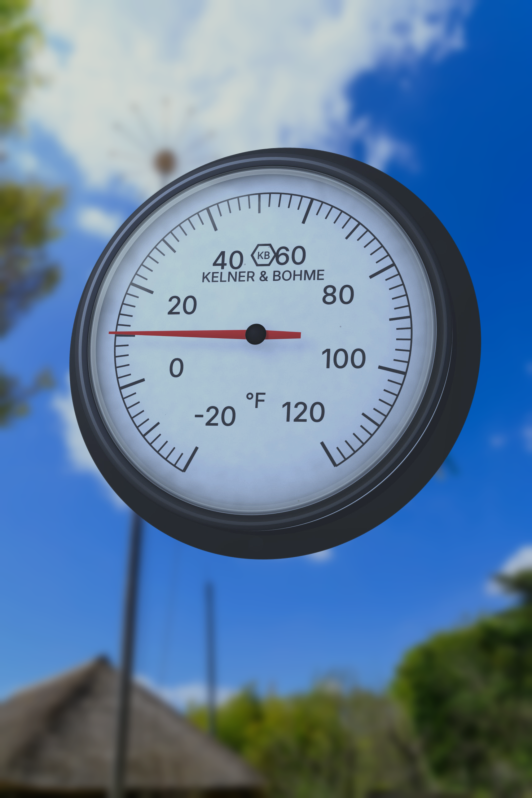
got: 10 °F
